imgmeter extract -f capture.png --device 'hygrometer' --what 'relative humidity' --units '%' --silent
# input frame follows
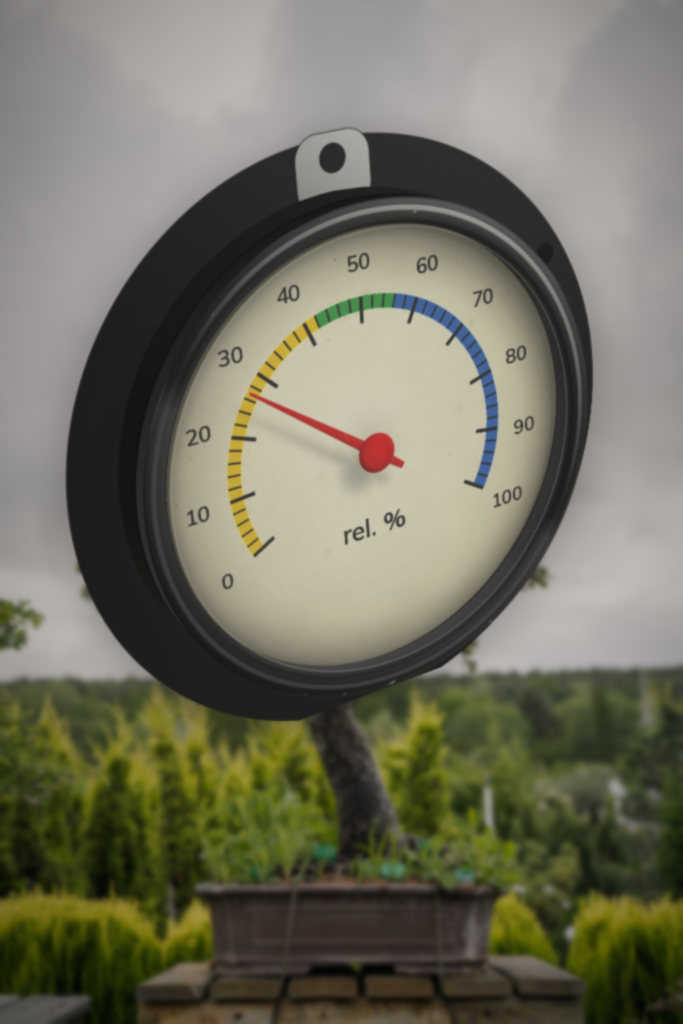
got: 27 %
